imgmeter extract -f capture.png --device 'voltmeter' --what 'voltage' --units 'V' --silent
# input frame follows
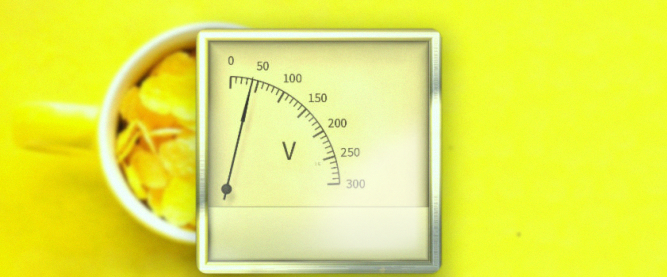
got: 40 V
